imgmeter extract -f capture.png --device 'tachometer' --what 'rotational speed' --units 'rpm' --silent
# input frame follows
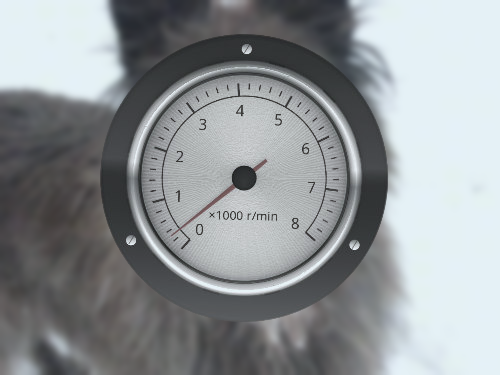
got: 300 rpm
